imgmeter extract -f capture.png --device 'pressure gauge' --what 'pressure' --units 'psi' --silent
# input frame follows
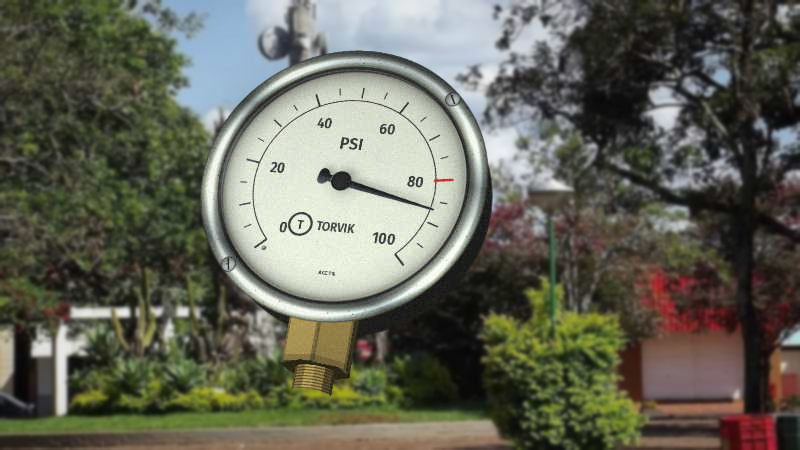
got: 87.5 psi
